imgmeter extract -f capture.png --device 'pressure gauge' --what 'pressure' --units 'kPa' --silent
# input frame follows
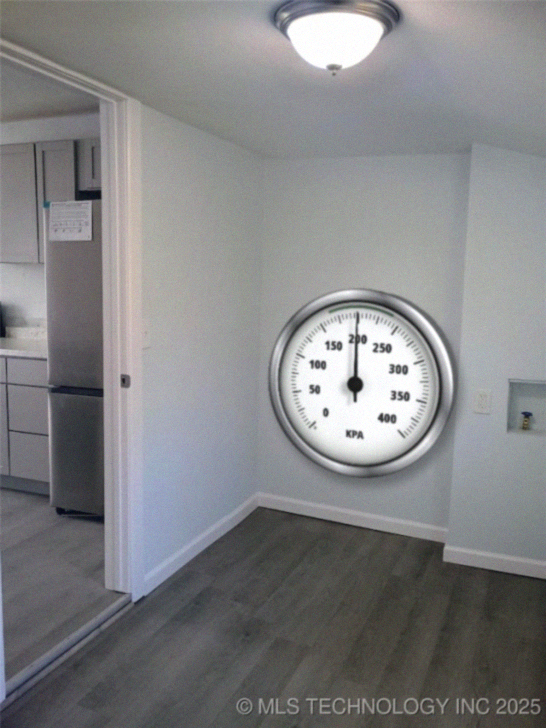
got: 200 kPa
